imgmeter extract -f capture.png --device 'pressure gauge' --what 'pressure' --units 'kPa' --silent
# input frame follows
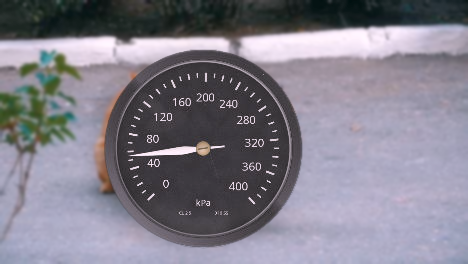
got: 55 kPa
